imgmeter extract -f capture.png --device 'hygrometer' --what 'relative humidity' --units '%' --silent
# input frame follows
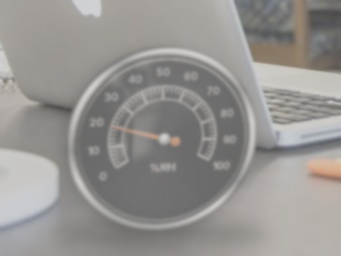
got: 20 %
